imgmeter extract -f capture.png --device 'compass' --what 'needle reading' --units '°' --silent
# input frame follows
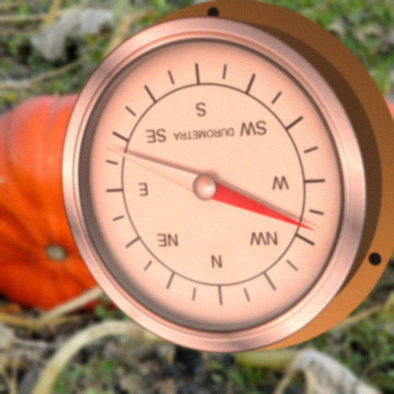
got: 292.5 °
